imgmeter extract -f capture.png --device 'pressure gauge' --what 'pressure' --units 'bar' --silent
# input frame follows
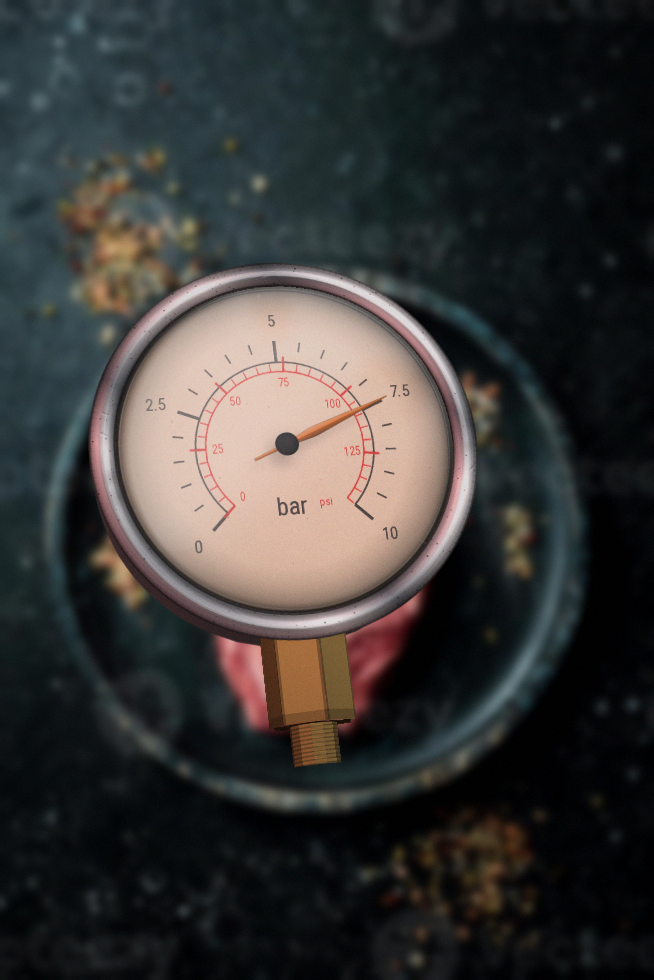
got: 7.5 bar
